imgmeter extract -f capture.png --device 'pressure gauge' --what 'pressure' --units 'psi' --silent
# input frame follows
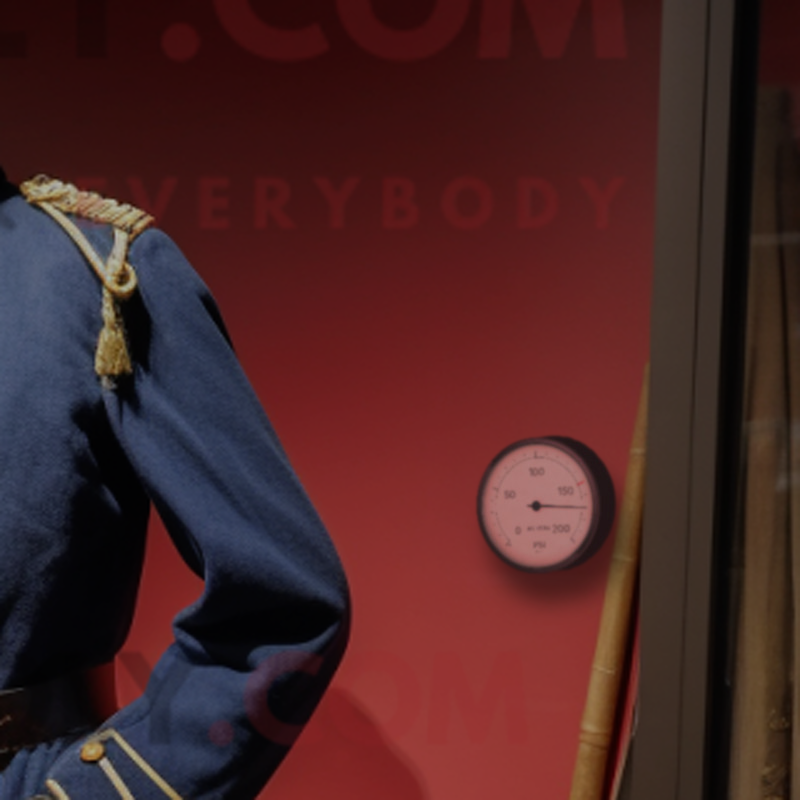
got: 170 psi
